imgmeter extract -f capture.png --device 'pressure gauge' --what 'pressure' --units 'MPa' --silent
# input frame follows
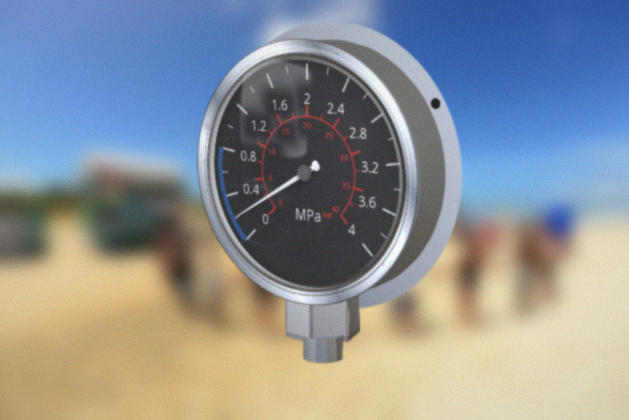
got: 0.2 MPa
